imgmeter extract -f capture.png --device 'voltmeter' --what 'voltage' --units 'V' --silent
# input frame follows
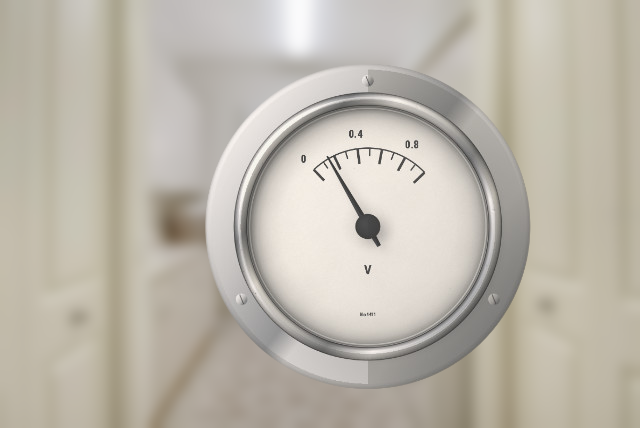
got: 0.15 V
